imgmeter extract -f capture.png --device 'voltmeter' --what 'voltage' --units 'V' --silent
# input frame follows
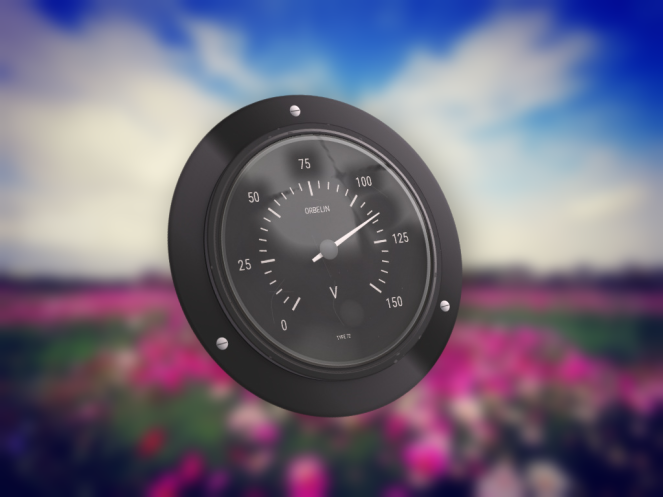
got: 112.5 V
